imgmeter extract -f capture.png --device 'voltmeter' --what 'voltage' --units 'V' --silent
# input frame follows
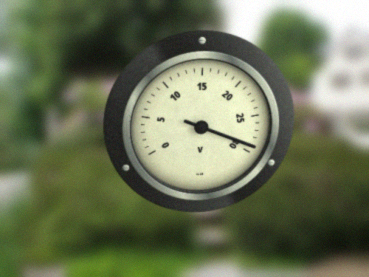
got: 29 V
